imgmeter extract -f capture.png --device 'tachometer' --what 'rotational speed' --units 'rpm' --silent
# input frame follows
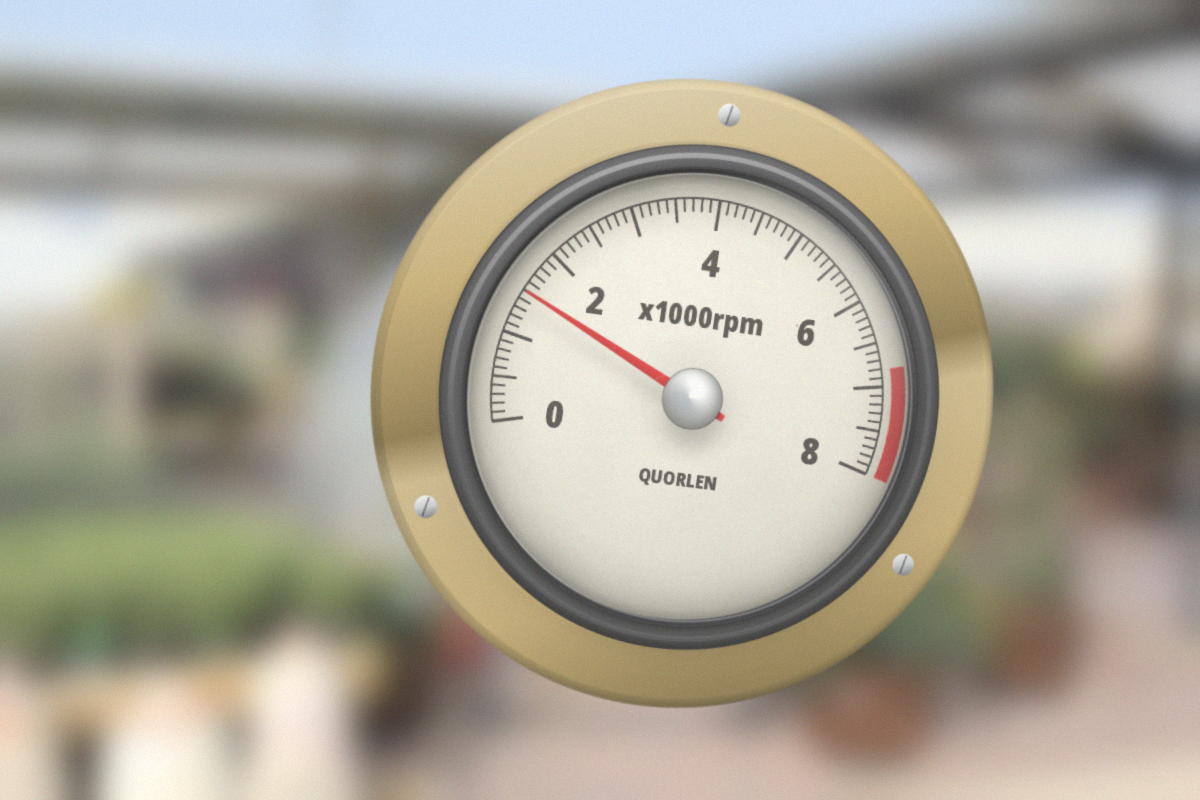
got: 1500 rpm
